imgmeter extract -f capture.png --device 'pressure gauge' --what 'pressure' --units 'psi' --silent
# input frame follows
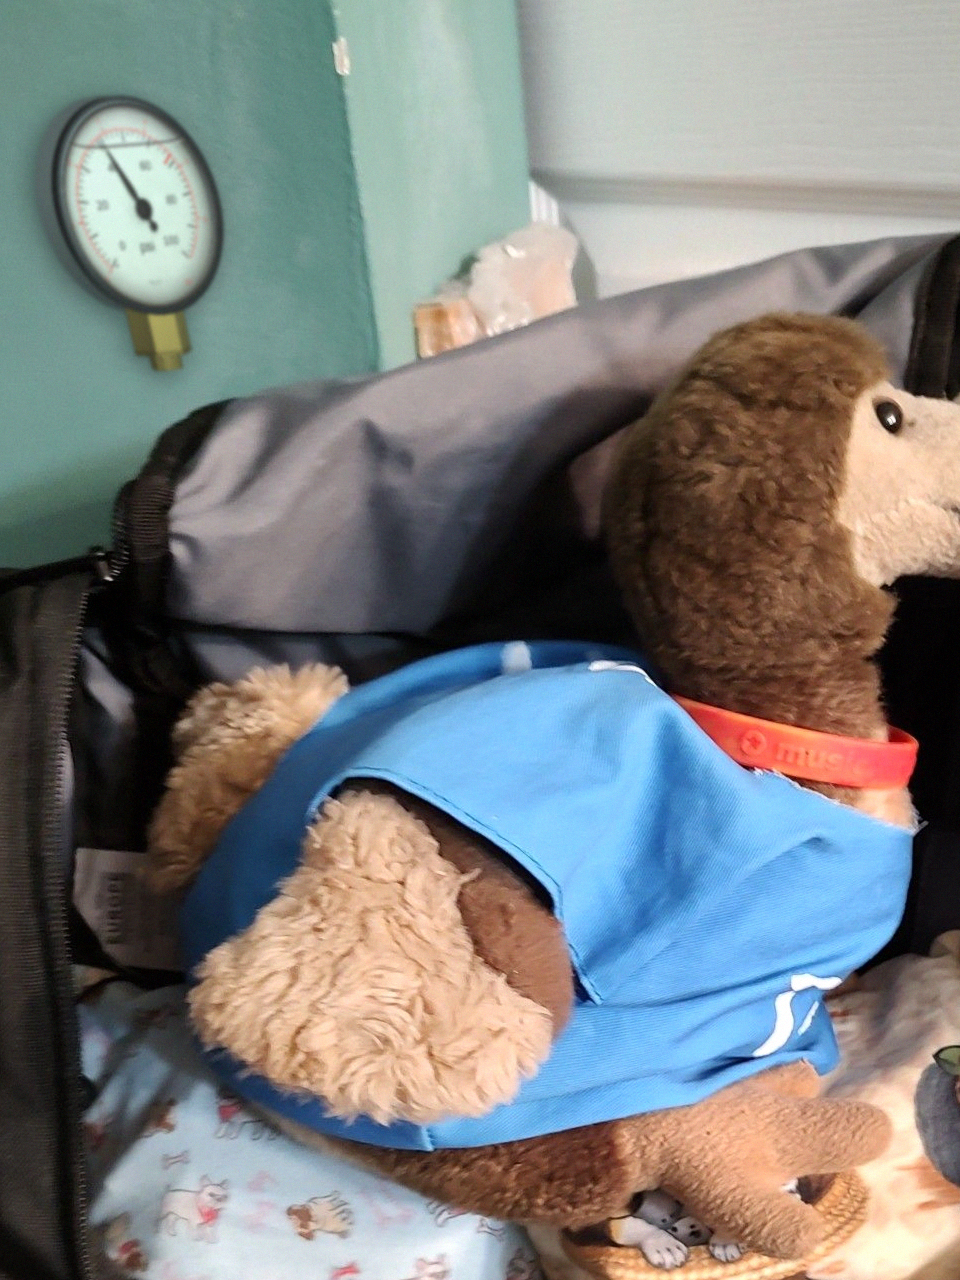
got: 40 psi
